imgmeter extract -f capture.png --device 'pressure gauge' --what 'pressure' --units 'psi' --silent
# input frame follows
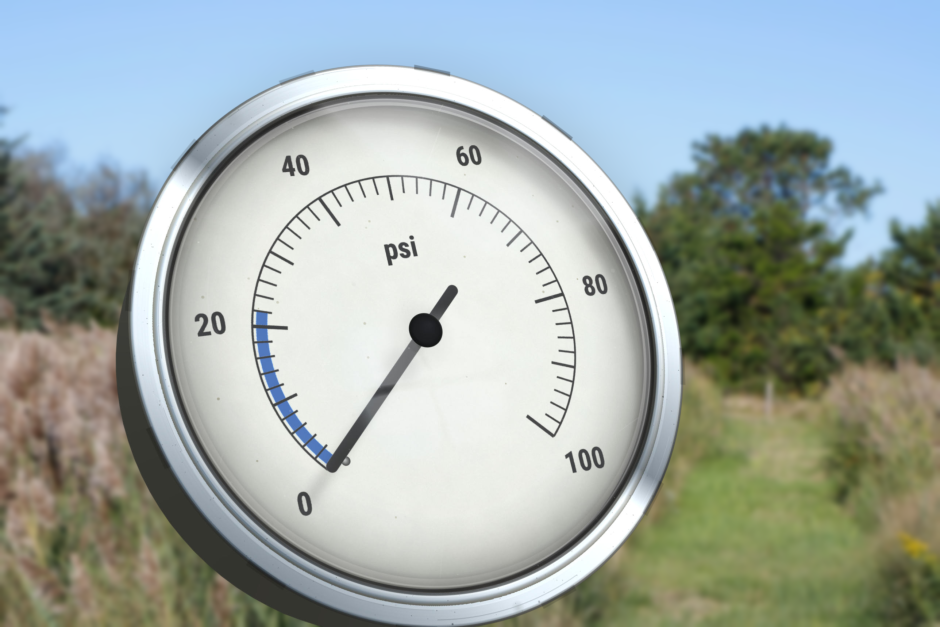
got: 0 psi
